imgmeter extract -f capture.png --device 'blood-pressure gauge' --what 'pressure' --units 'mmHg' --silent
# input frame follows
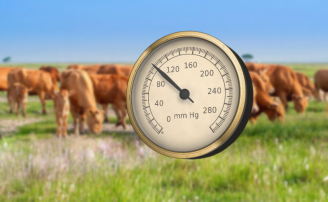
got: 100 mmHg
